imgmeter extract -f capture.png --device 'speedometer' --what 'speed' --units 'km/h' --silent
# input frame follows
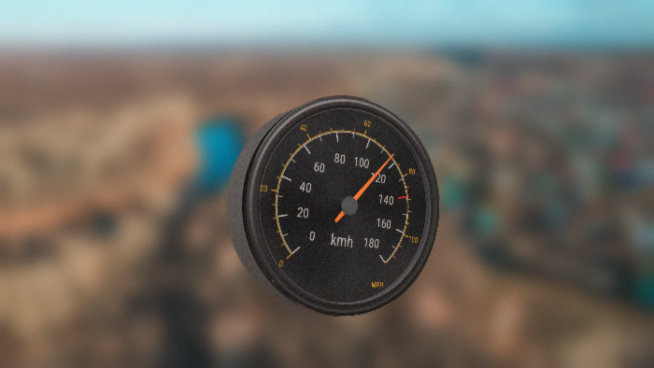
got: 115 km/h
